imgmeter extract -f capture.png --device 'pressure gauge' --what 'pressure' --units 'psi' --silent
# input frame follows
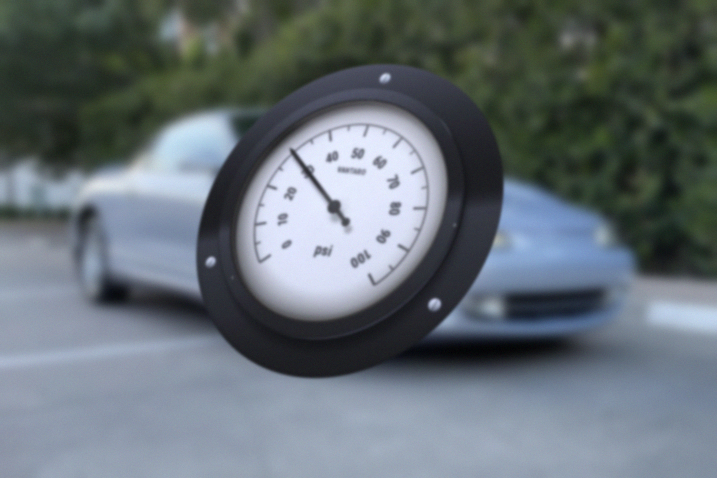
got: 30 psi
